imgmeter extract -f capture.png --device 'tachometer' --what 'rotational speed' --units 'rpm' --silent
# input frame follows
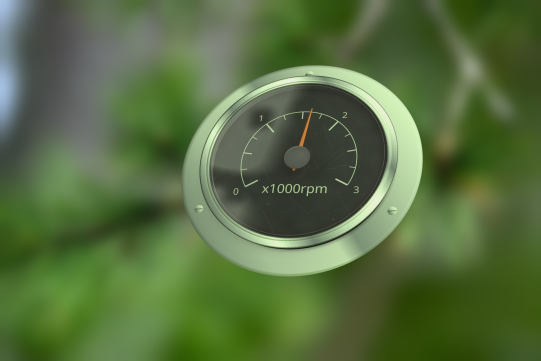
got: 1625 rpm
